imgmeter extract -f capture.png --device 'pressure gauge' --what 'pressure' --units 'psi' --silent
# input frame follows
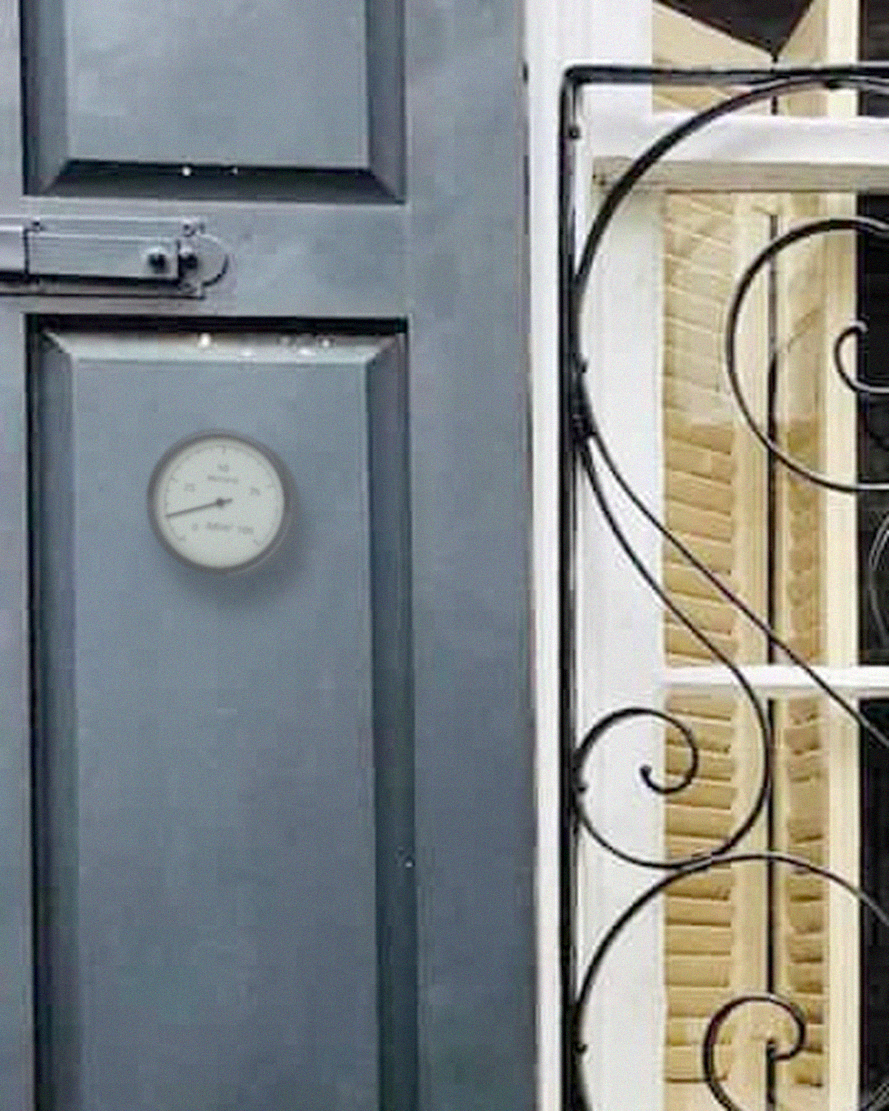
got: 10 psi
